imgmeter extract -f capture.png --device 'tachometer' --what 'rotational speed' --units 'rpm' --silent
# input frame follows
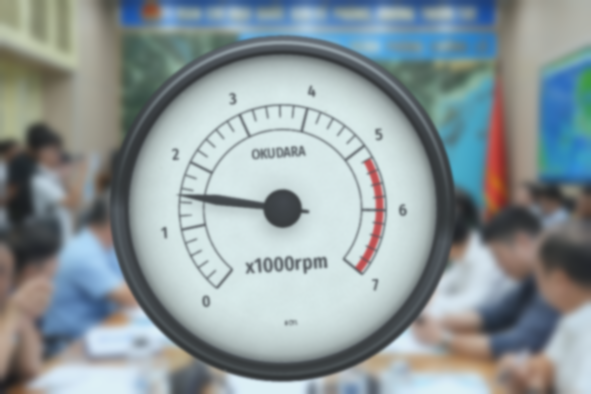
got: 1500 rpm
